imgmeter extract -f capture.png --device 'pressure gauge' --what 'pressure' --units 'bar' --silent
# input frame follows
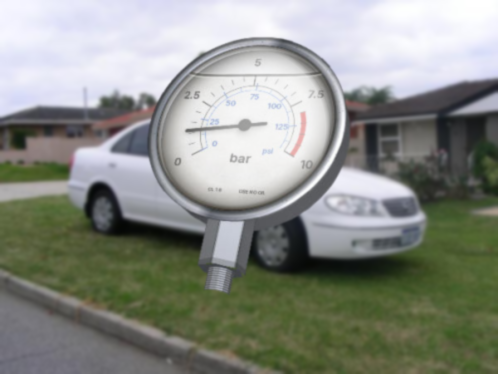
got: 1 bar
